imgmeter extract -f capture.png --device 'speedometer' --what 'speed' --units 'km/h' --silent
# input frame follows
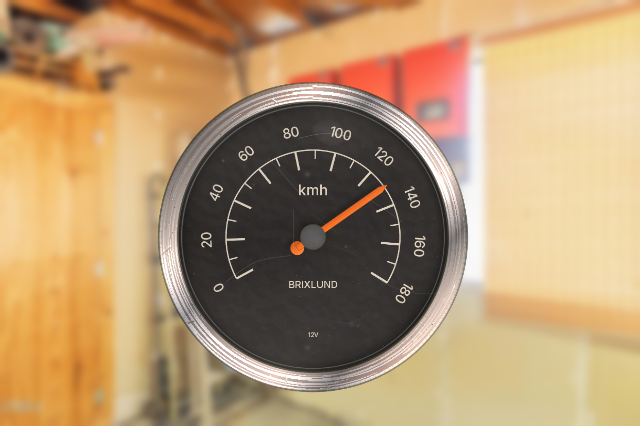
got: 130 km/h
